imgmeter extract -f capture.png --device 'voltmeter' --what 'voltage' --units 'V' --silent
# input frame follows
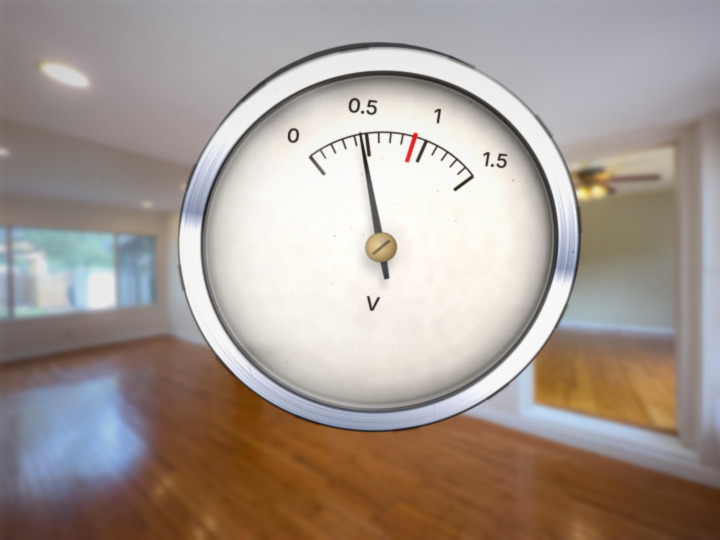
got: 0.45 V
